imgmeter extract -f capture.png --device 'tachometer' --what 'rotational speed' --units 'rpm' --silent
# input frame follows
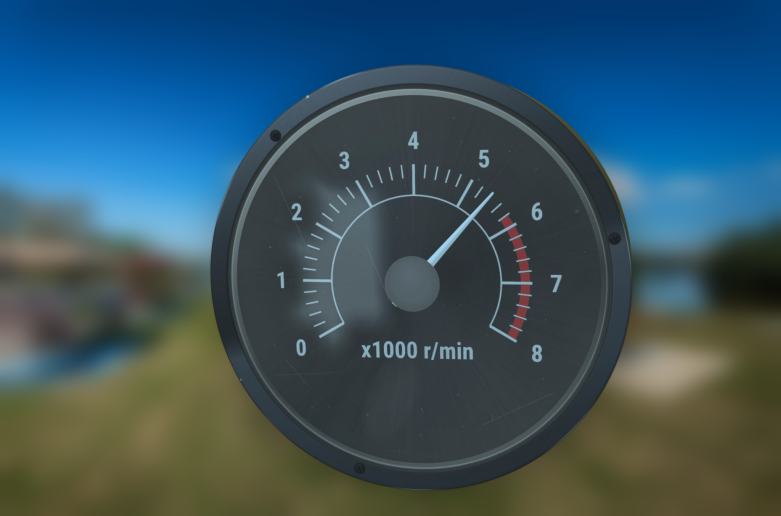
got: 5400 rpm
